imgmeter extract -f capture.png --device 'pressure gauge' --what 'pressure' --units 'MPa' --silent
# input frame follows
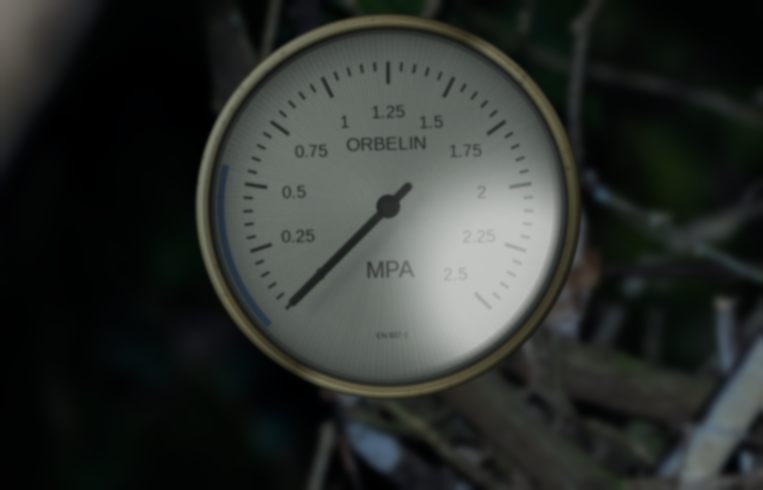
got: 0 MPa
